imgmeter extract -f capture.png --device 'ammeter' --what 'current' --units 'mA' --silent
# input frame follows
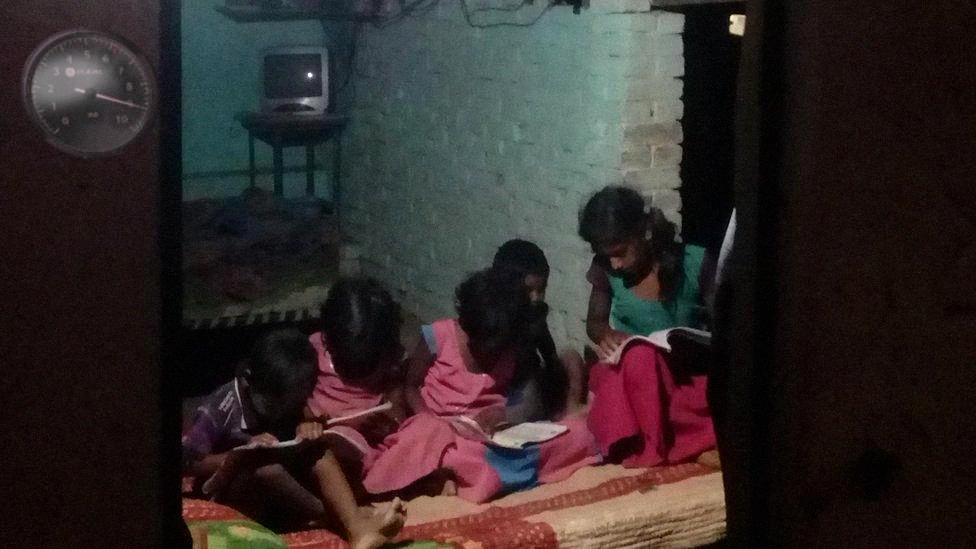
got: 9 mA
